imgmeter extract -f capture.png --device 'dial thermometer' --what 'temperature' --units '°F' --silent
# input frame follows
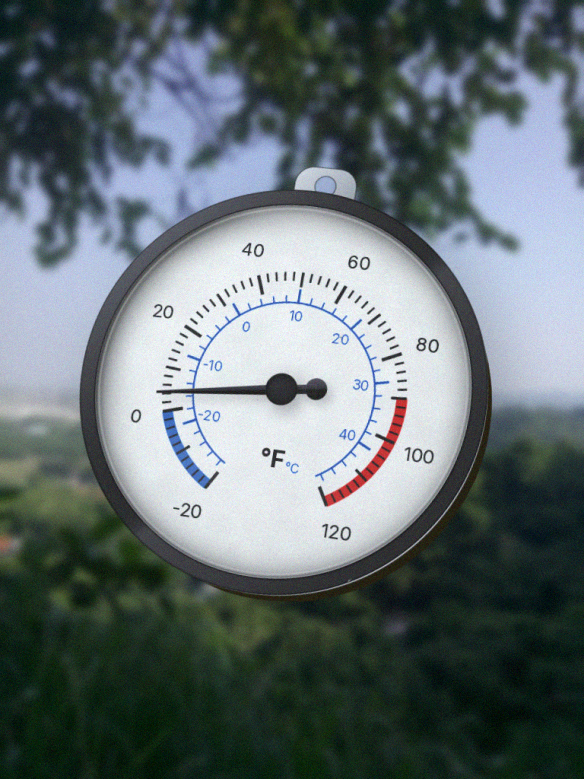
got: 4 °F
